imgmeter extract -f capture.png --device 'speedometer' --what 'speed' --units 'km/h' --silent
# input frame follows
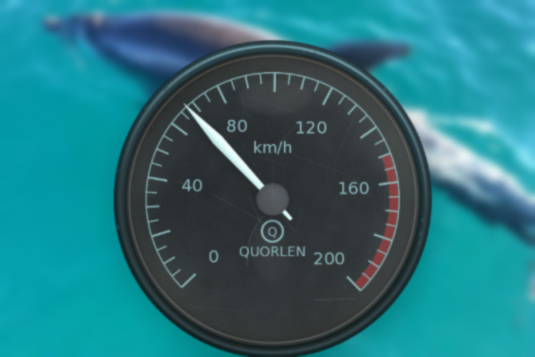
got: 67.5 km/h
